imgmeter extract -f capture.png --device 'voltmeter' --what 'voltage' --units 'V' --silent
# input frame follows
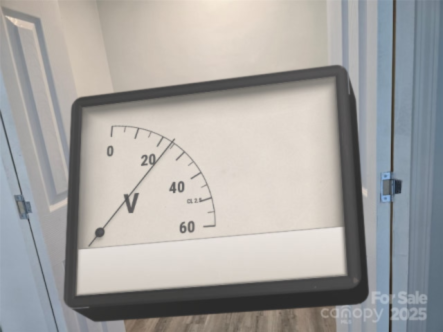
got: 25 V
